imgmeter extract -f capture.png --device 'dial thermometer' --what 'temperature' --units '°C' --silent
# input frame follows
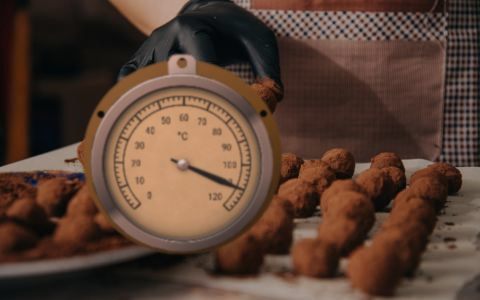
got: 110 °C
